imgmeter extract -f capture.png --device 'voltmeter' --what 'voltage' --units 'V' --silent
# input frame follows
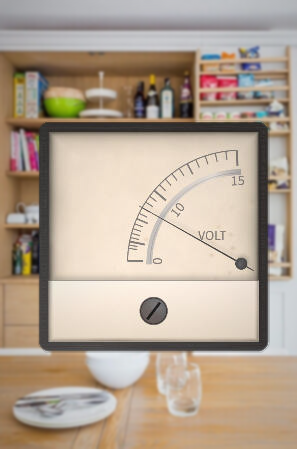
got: 8.5 V
